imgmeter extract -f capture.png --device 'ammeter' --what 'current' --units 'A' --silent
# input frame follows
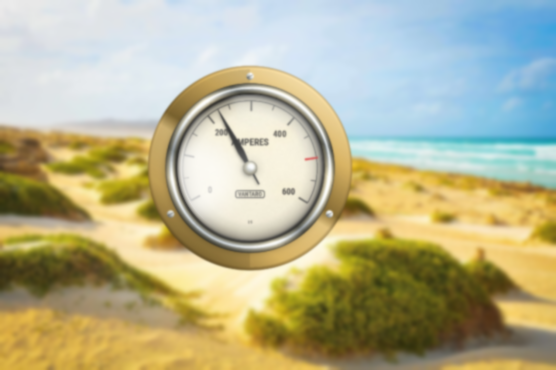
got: 225 A
